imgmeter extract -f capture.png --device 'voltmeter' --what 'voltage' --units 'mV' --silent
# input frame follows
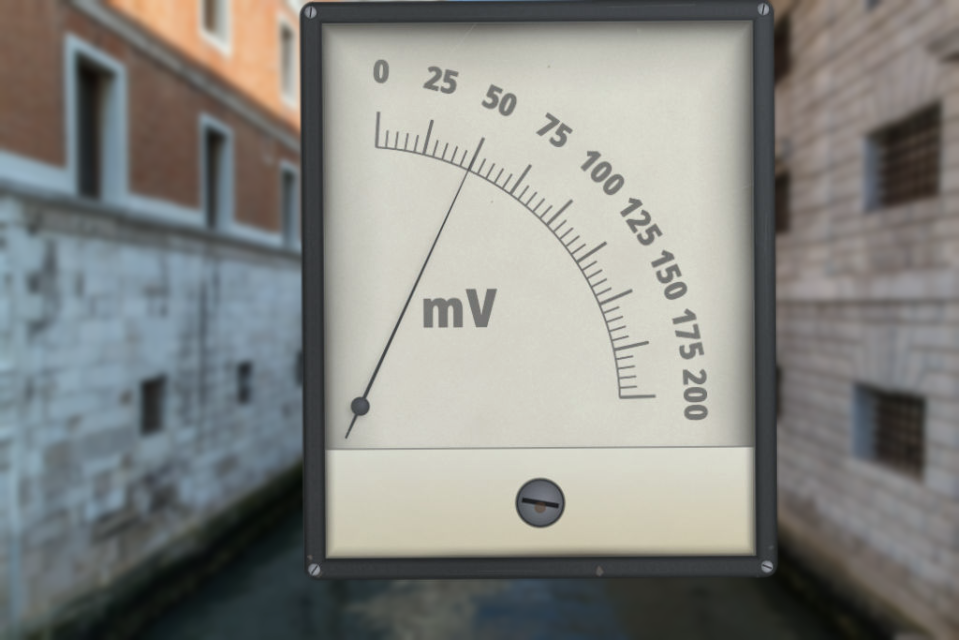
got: 50 mV
